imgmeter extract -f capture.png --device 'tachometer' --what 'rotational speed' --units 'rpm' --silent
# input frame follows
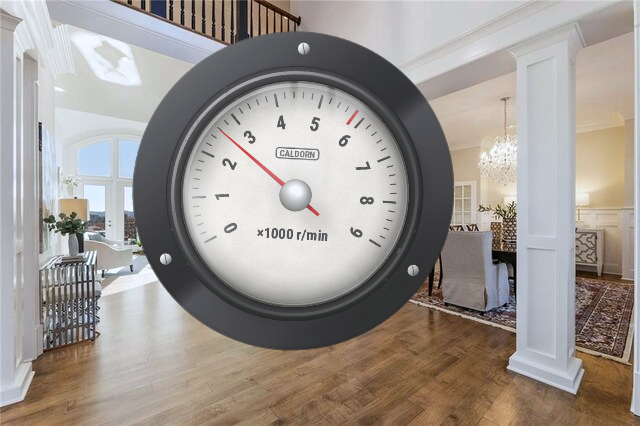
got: 2600 rpm
